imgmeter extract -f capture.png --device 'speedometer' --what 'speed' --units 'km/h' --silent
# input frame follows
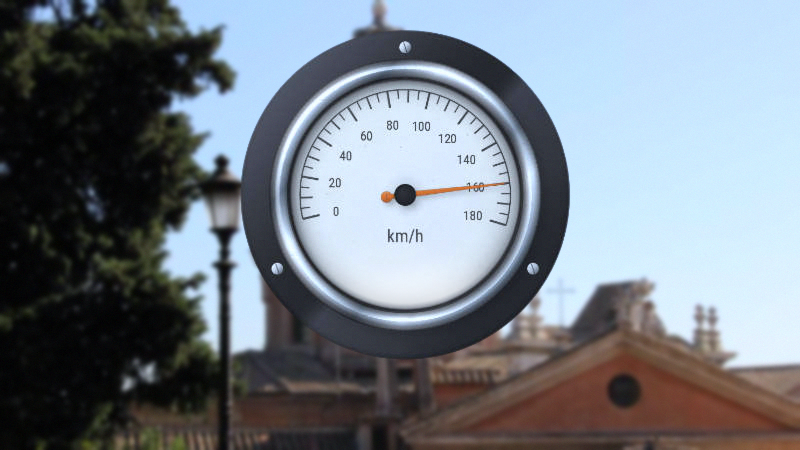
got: 160 km/h
